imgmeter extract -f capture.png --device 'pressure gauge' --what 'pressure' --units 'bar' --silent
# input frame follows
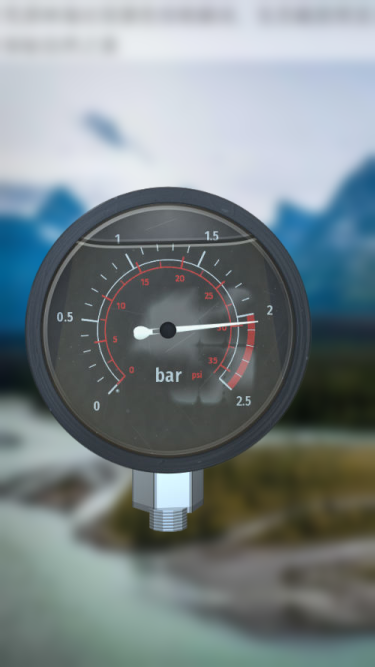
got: 2.05 bar
